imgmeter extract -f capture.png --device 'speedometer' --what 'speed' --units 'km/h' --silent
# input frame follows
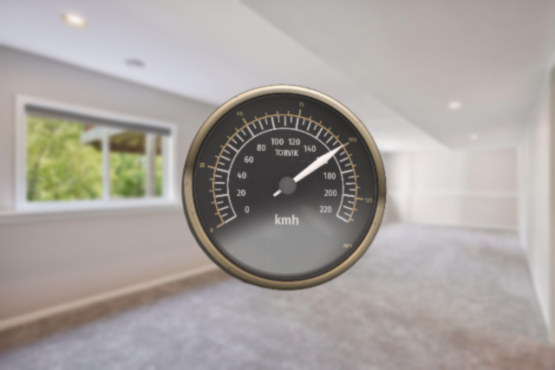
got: 160 km/h
